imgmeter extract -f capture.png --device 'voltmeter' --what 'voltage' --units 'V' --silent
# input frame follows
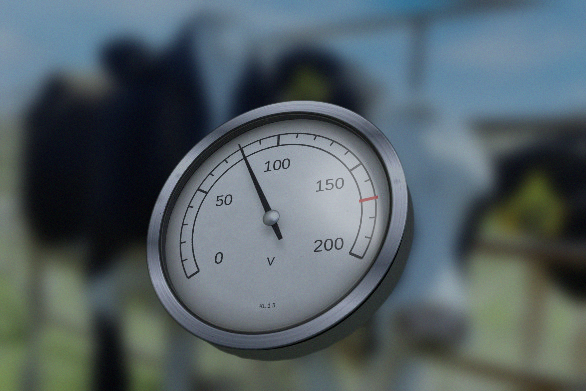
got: 80 V
